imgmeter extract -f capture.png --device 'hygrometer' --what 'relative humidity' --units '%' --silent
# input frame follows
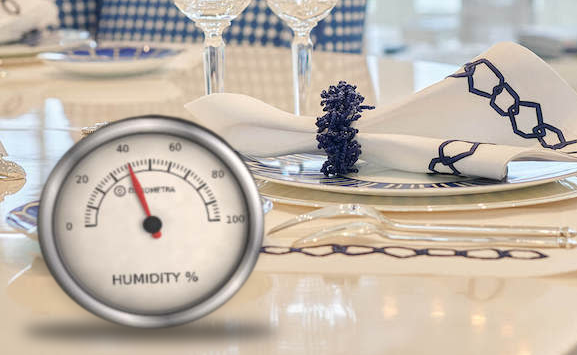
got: 40 %
